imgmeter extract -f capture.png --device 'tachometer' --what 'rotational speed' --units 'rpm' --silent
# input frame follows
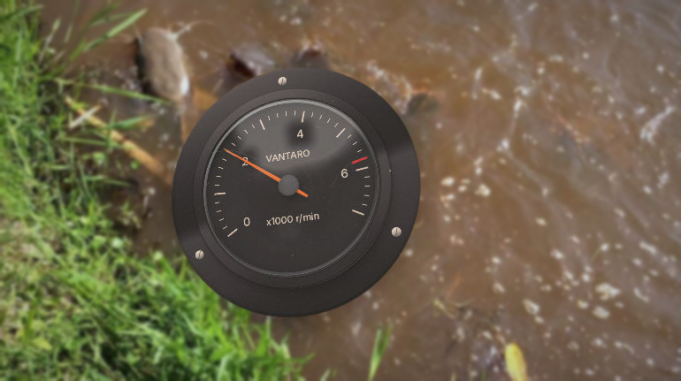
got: 2000 rpm
